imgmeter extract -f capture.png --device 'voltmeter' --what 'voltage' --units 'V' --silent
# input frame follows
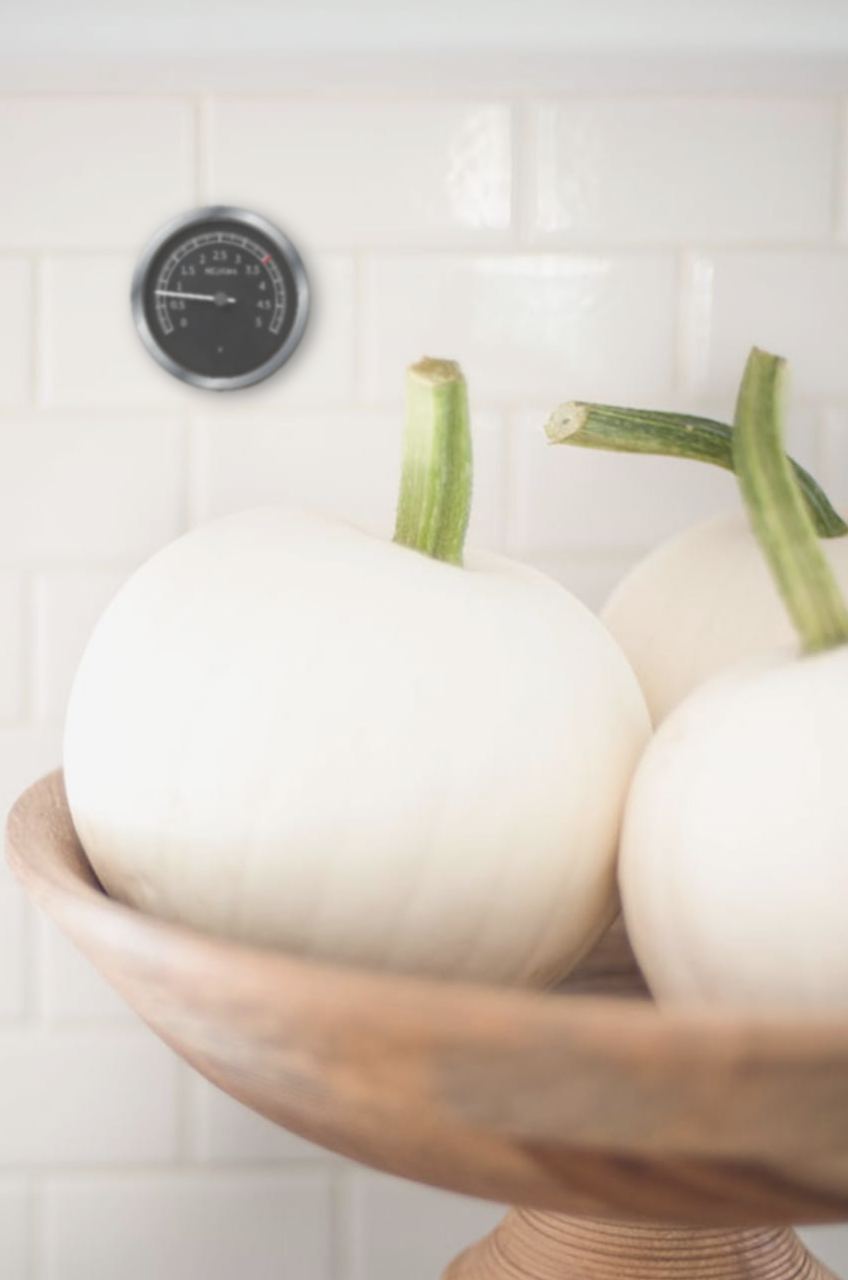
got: 0.75 V
